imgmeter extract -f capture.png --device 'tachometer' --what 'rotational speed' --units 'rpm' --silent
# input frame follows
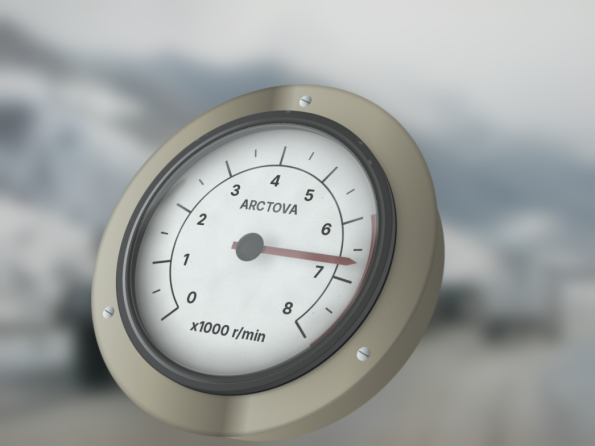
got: 6750 rpm
